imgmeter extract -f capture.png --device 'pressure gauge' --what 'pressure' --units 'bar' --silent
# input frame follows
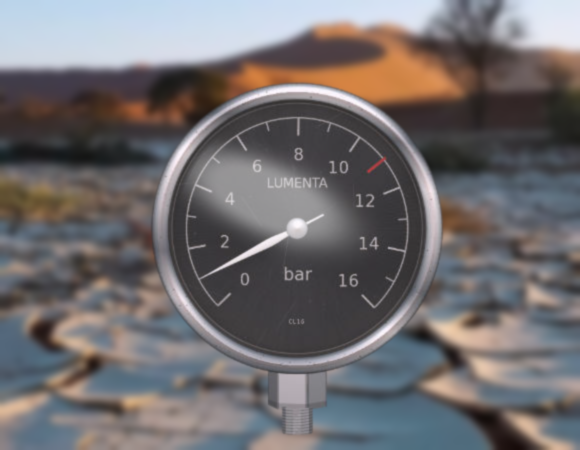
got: 1 bar
